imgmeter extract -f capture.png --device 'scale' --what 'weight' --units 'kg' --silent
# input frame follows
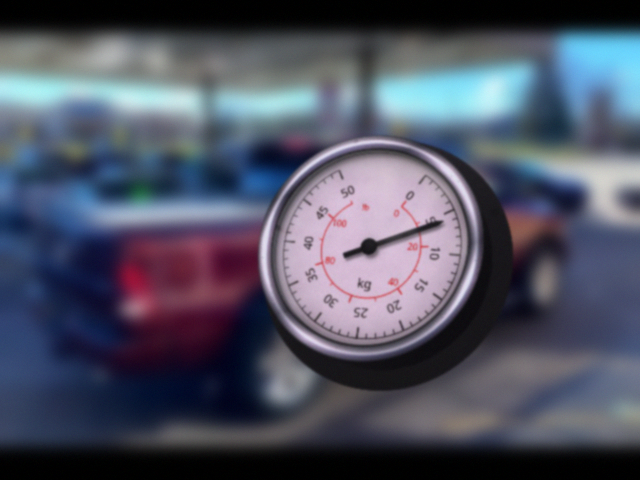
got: 6 kg
